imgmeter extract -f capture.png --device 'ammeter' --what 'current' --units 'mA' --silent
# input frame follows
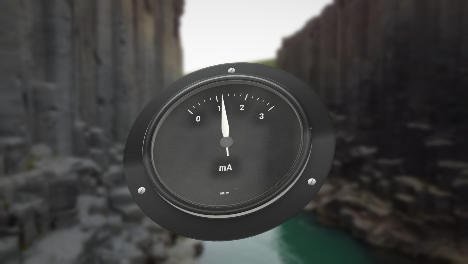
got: 1.2 mA
